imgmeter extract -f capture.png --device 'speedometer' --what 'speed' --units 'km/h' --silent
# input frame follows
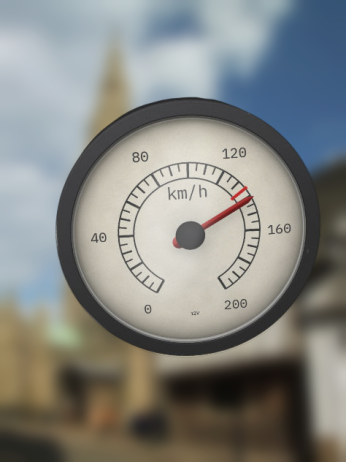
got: 140 km/h
